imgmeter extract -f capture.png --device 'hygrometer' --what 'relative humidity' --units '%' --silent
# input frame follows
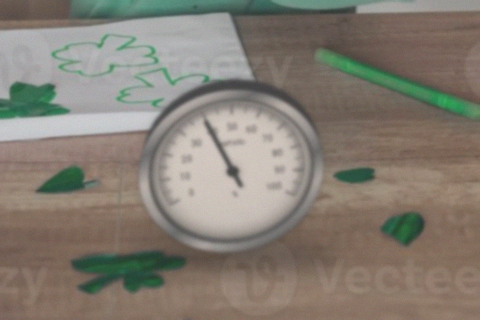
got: 40 %
